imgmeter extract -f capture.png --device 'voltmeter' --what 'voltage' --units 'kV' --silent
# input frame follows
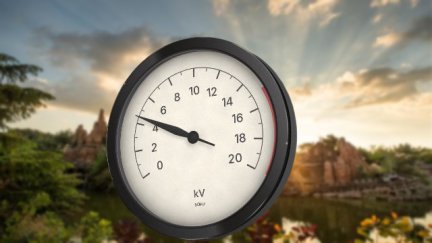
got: 4.5 kV
